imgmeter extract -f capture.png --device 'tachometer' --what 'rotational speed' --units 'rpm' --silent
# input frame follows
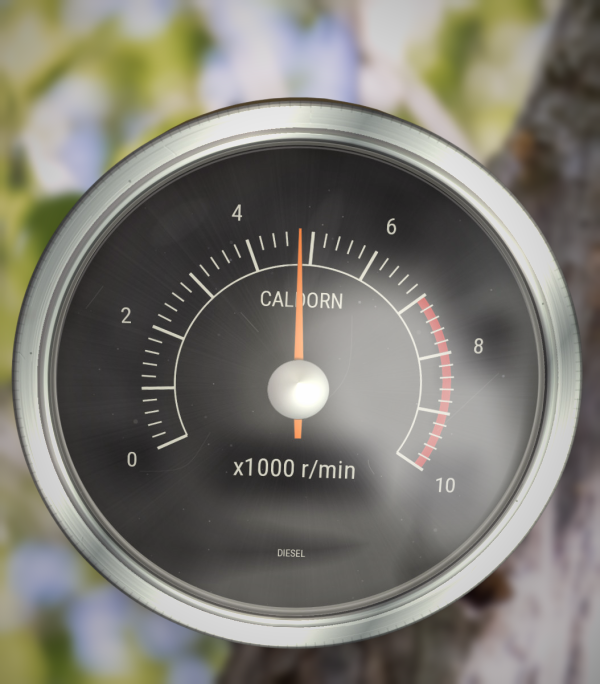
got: 4800 rpm
